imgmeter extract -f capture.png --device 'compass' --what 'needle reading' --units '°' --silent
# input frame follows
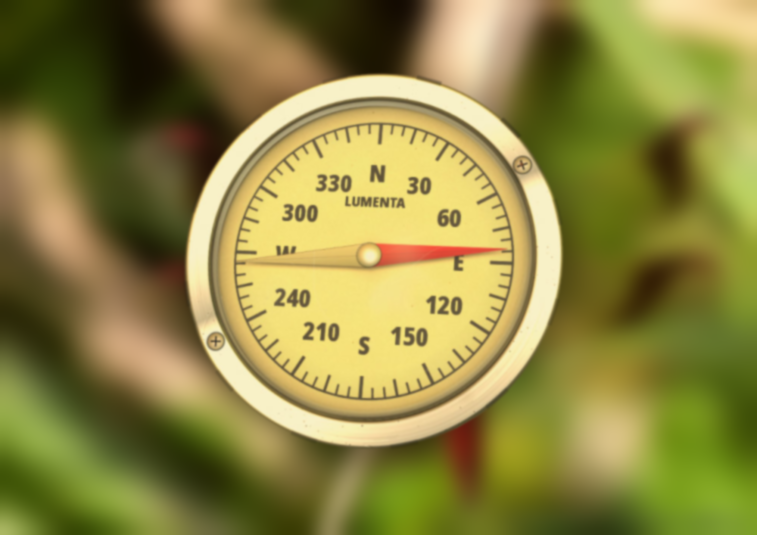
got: 85 °
